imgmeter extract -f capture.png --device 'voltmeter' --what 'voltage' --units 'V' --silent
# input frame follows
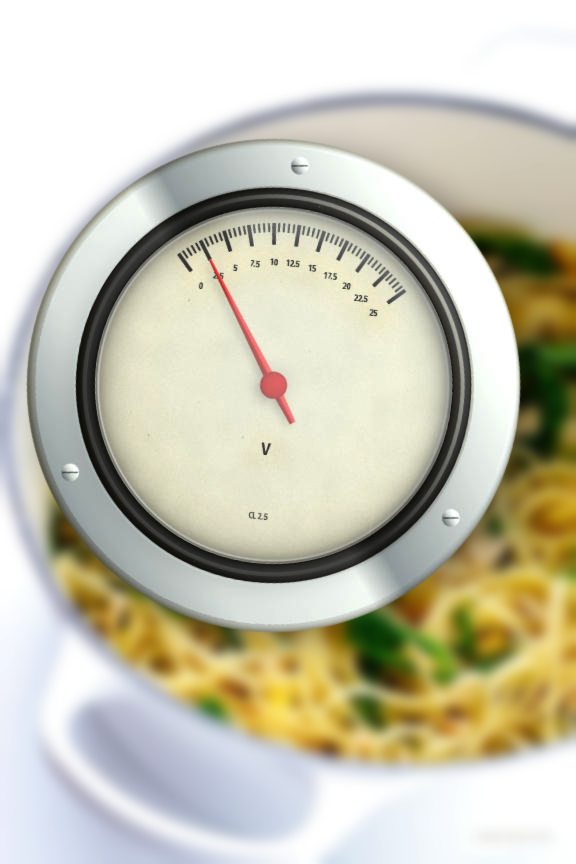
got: 2.5 V
